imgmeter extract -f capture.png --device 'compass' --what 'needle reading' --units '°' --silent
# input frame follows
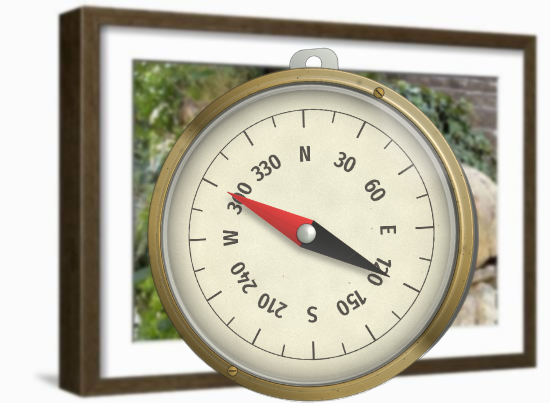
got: 300 °
